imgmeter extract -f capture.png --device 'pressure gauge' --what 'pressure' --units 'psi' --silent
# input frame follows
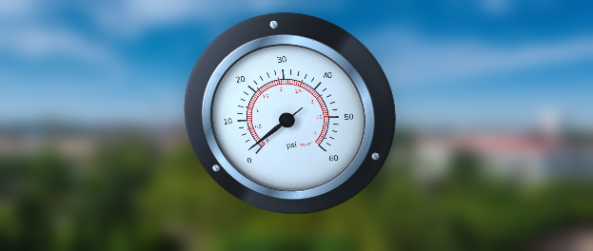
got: 2 psi
